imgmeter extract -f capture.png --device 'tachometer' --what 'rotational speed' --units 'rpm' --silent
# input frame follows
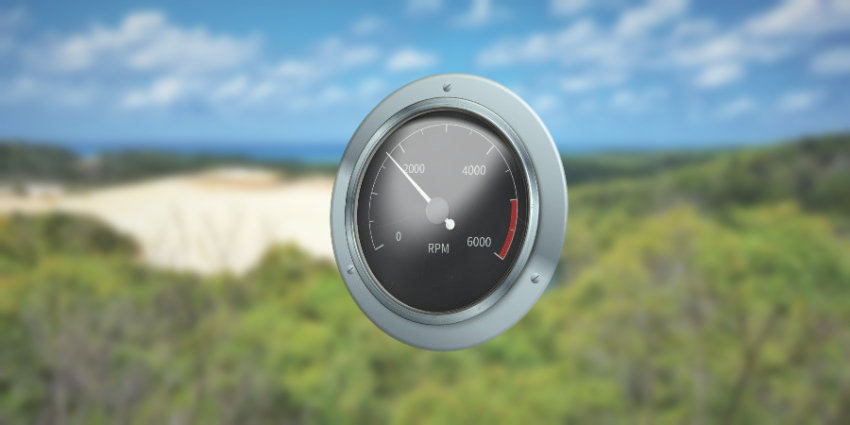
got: 1750 rpm
